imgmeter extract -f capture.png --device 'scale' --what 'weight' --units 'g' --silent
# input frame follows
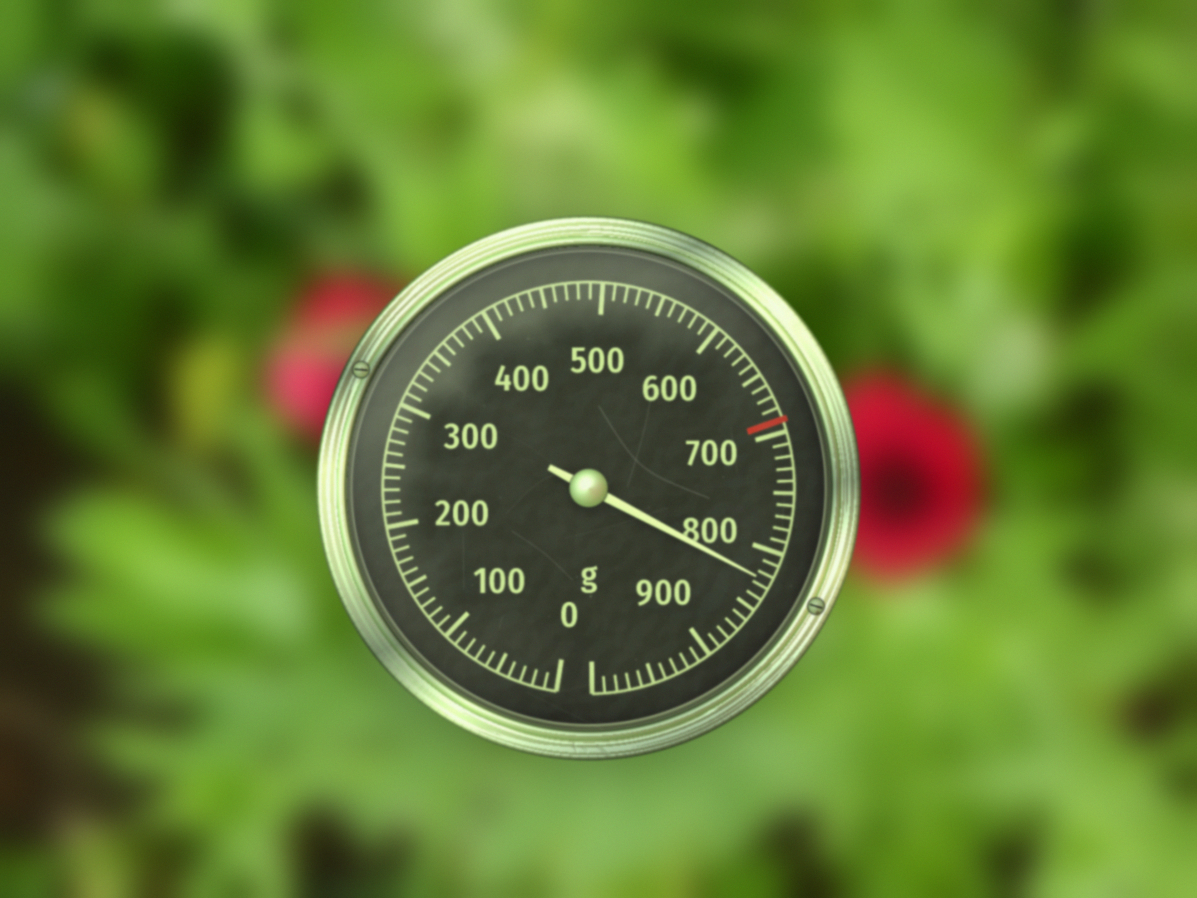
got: 825 g
